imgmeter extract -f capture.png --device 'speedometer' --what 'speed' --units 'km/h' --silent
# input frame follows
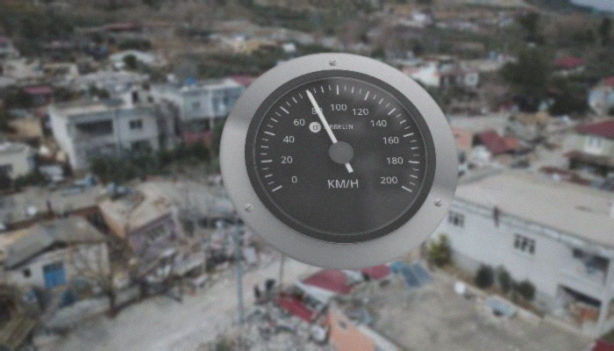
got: 80 km/h
